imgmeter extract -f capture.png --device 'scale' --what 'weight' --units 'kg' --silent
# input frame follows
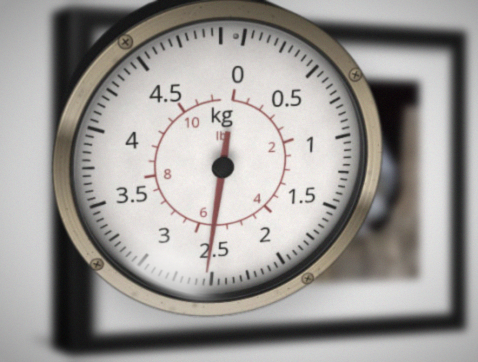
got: 2.55 kg
